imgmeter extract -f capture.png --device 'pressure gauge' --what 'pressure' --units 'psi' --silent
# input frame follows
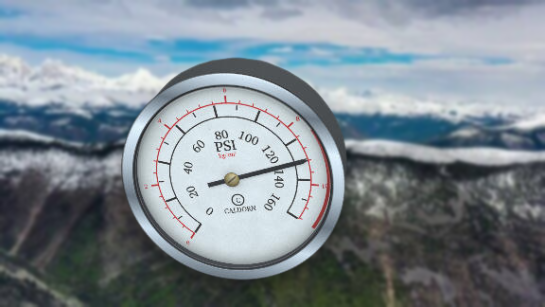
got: 130 psi
